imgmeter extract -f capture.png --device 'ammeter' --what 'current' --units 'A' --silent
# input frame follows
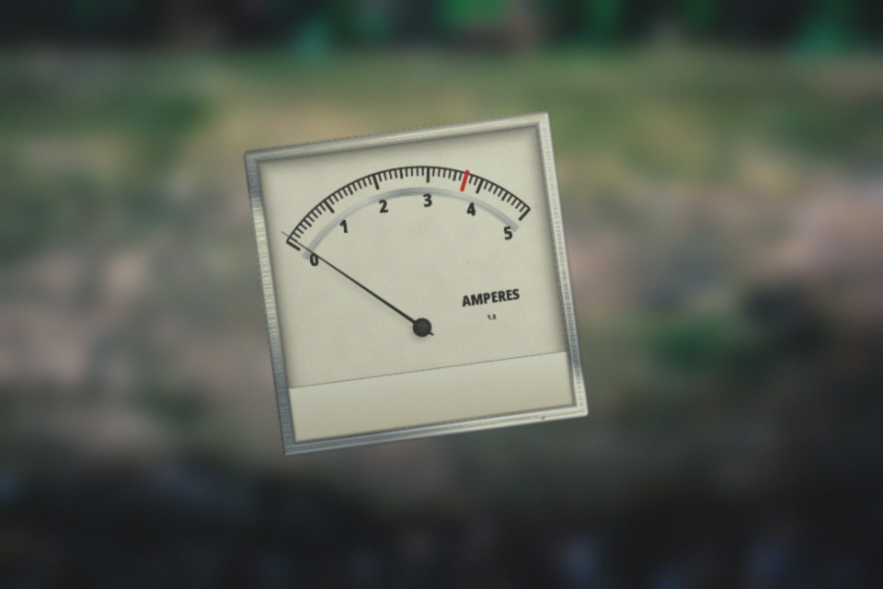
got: 0.1 A
